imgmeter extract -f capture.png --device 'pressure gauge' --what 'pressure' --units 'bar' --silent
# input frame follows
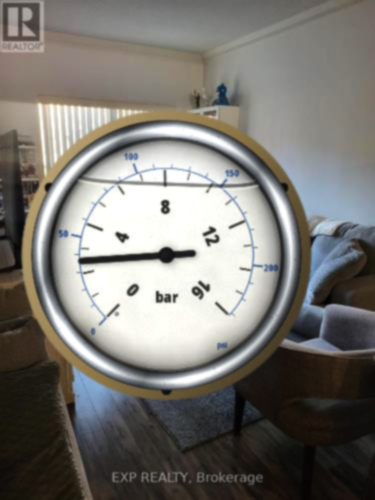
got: 2.5 bar
